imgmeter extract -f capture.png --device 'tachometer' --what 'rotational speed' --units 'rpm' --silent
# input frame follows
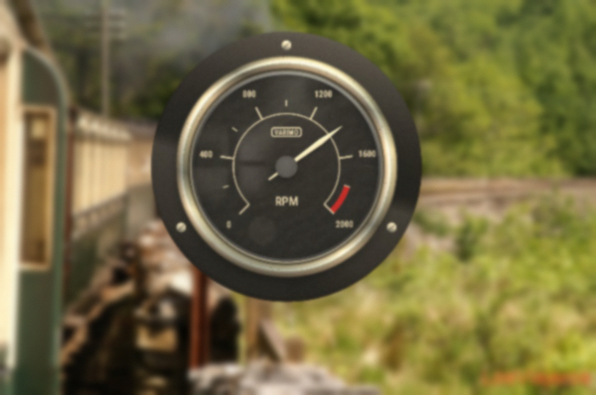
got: 1400 rpm
